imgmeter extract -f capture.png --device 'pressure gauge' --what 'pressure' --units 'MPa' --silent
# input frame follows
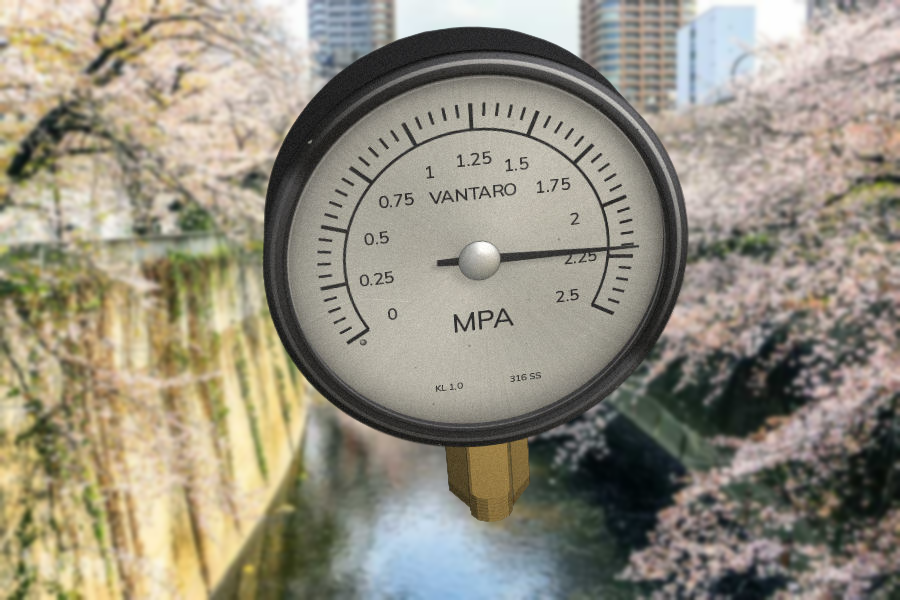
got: 2.2 MPa
